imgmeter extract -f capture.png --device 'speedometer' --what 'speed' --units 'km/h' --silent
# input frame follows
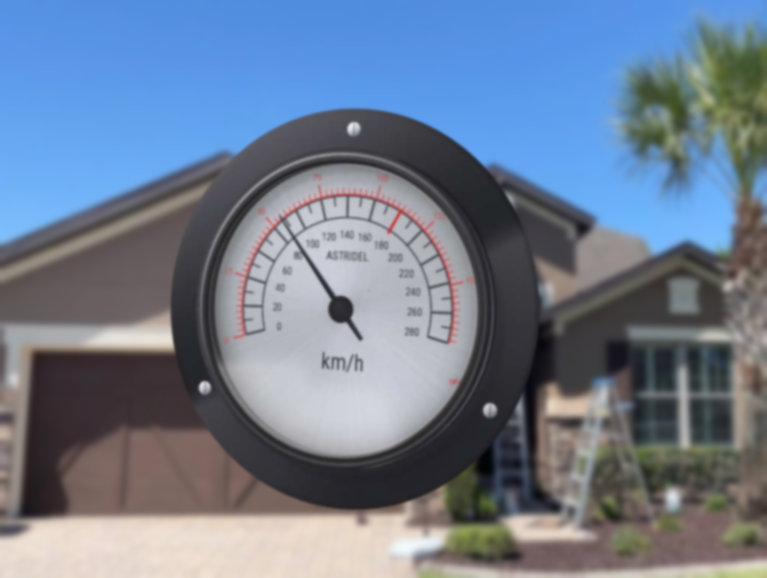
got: 90 km/h
